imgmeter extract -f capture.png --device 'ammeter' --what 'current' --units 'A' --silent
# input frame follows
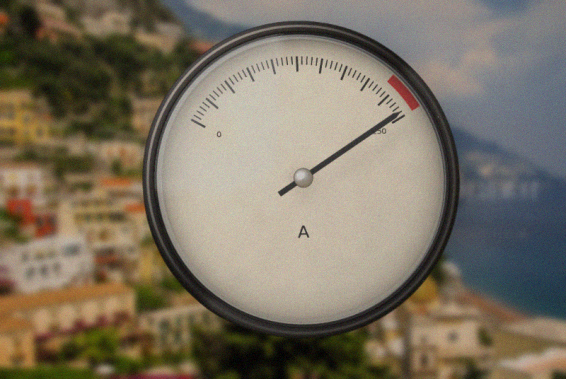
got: 245 A
